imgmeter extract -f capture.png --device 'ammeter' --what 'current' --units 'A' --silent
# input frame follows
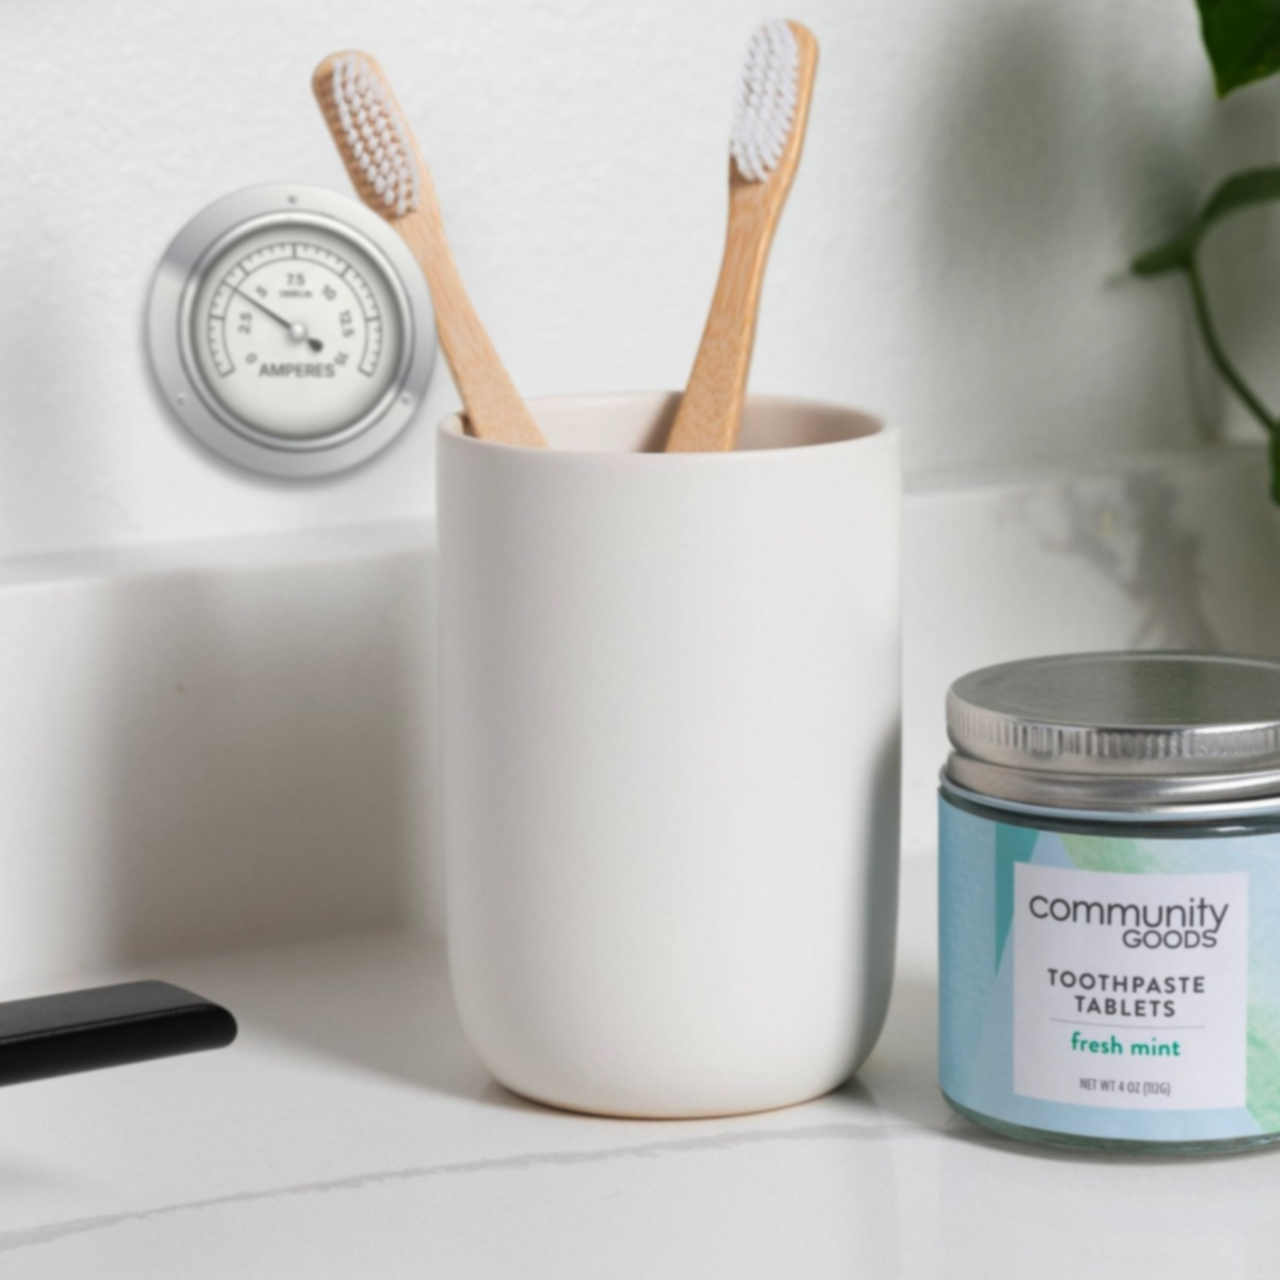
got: 4 A
